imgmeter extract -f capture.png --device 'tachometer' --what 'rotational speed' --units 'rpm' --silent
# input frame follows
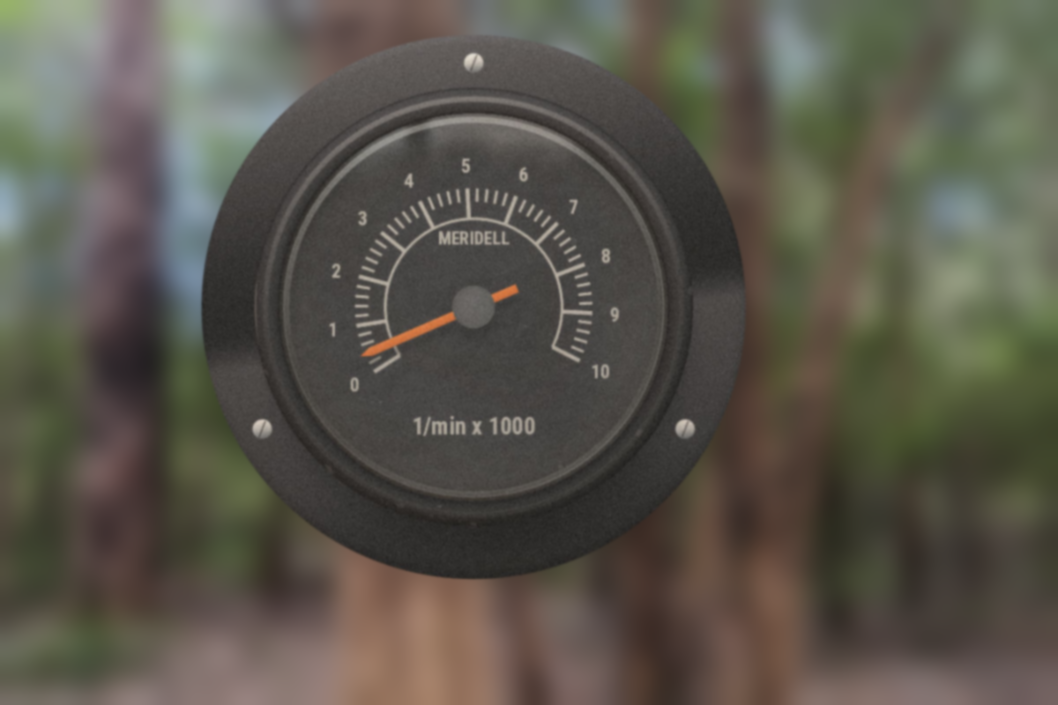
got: 400 rpm
